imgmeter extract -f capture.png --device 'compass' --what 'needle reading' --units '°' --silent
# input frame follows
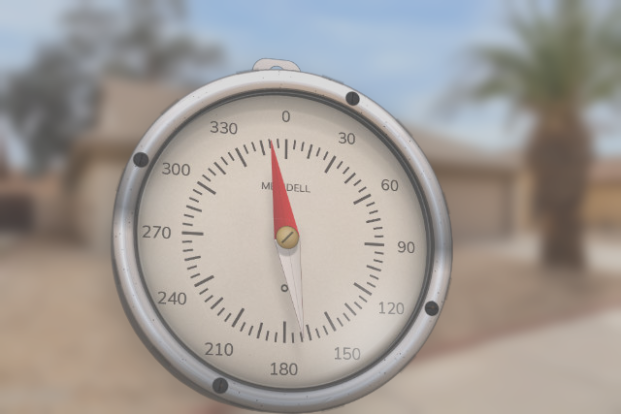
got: 350 °
